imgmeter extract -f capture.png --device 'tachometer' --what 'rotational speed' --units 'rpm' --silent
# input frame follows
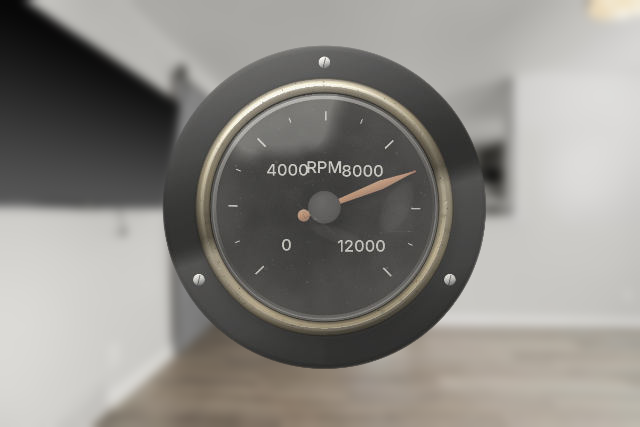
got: 9000 rpm
